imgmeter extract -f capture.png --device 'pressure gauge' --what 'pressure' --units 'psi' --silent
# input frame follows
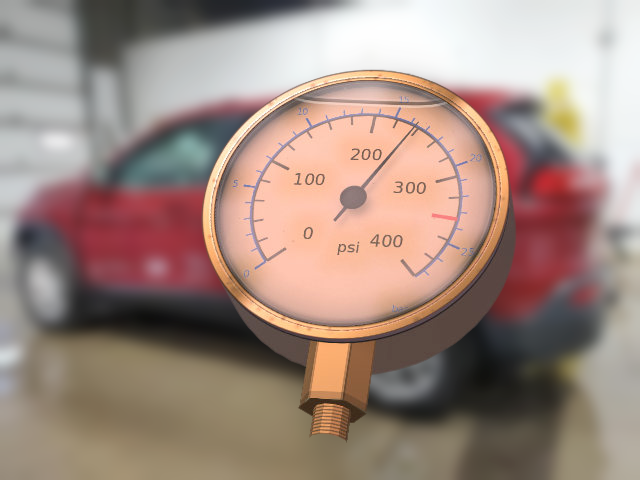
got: 240 psi
